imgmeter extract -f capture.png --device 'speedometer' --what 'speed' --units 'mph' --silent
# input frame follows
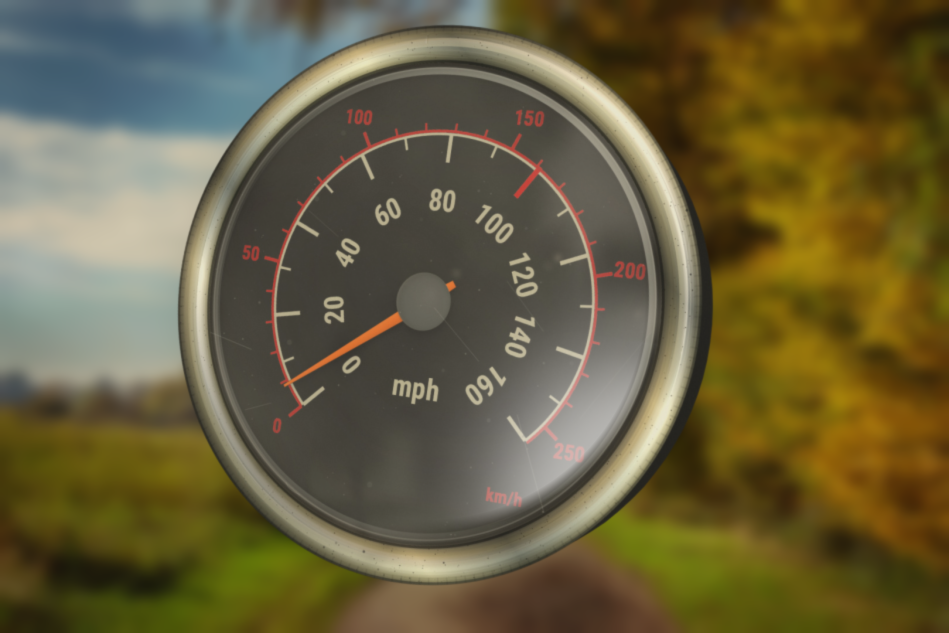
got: 5 mph
